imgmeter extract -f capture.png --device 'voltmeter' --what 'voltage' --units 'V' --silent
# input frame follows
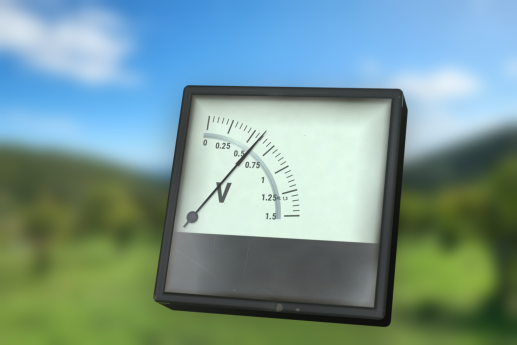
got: 0.6 V
